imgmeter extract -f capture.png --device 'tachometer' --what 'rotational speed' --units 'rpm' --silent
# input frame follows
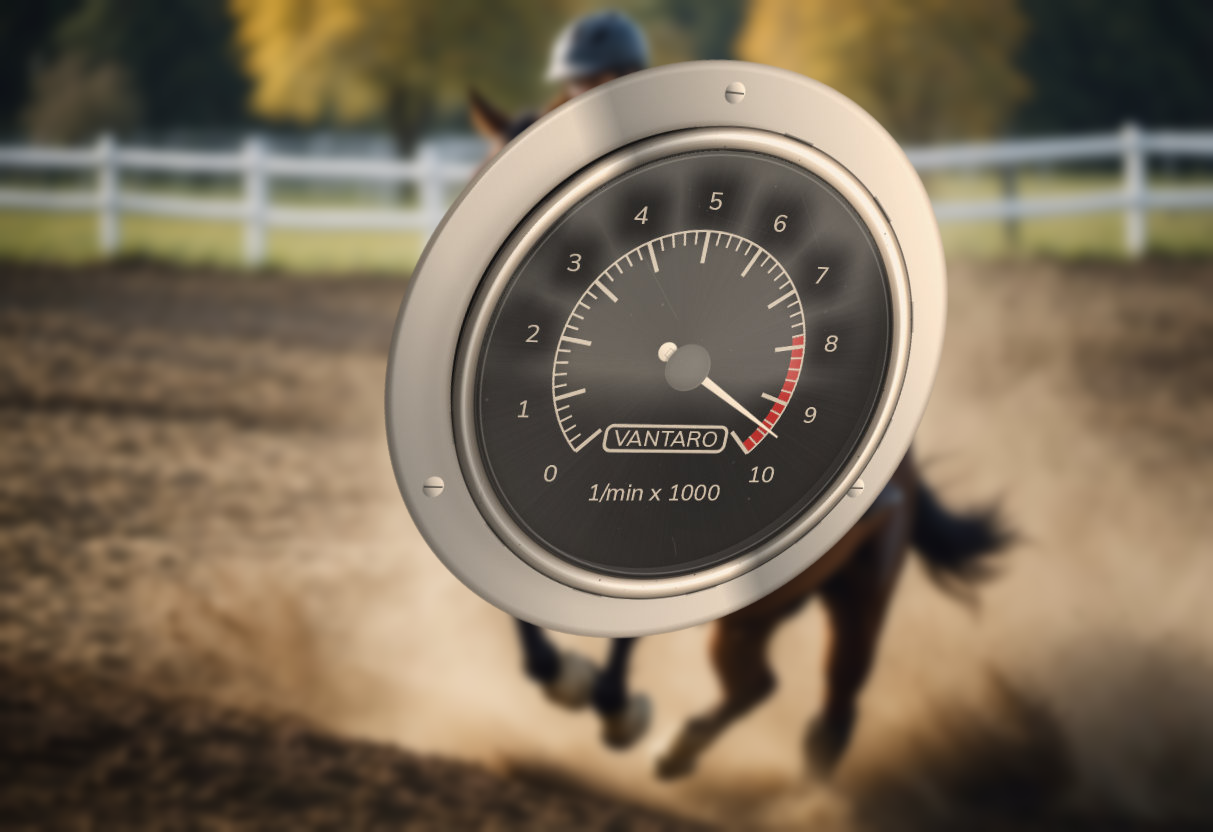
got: 9500 rpm
